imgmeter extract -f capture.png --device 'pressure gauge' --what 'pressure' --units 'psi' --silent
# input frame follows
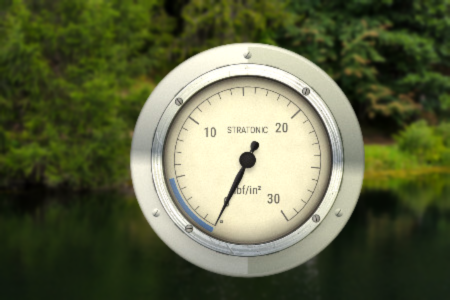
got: 0 psi
